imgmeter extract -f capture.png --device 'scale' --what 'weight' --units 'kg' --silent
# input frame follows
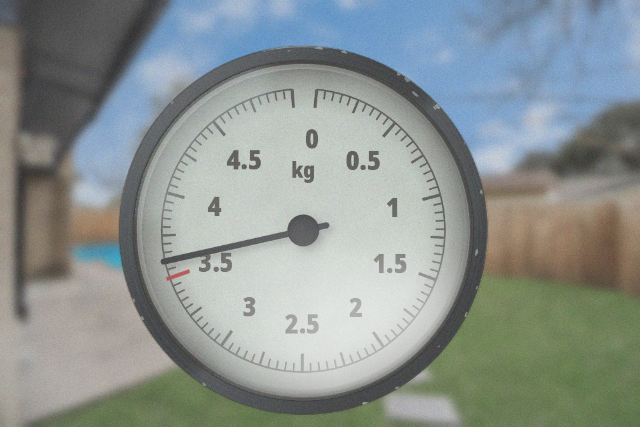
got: 3.6 kg
